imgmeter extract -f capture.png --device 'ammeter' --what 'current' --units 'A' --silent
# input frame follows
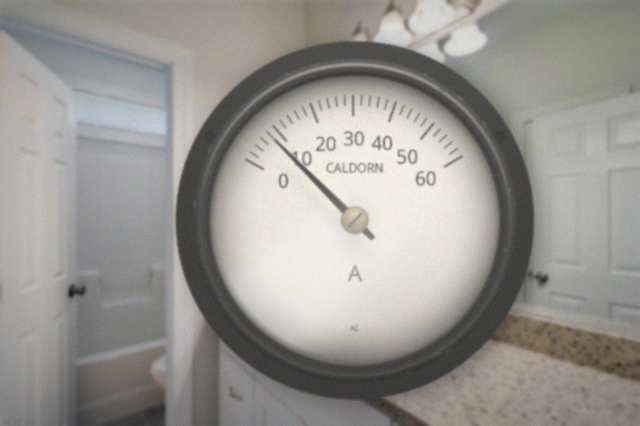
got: 8 A
